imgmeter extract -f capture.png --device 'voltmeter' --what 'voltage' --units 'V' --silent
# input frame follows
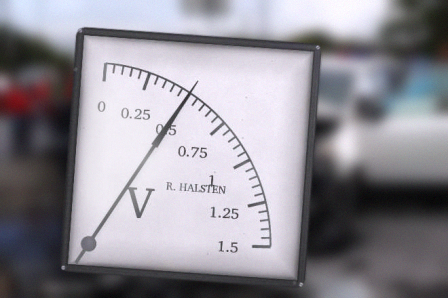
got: 0.5 V
